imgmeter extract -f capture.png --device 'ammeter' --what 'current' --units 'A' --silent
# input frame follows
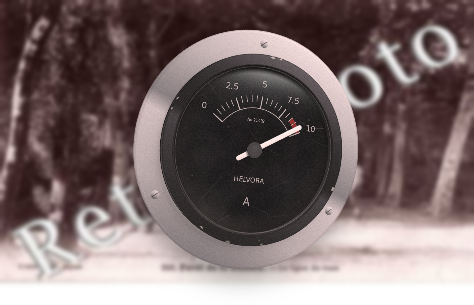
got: 9.5 A
